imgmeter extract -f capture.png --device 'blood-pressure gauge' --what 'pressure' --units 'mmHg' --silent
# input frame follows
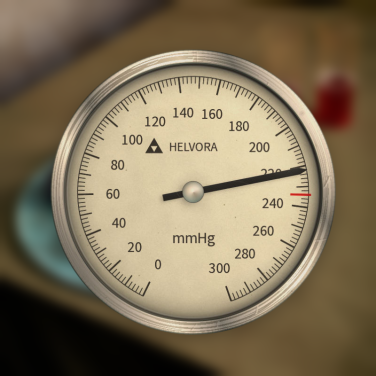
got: 222 mmHg
